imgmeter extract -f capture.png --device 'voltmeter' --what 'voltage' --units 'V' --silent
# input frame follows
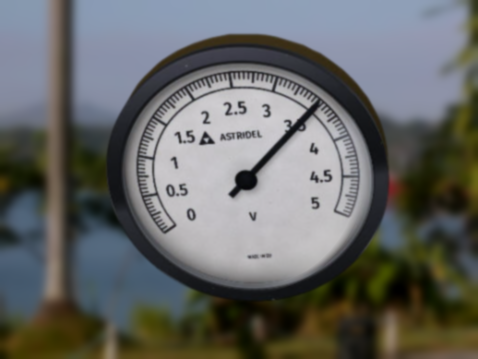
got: 3.5 V
